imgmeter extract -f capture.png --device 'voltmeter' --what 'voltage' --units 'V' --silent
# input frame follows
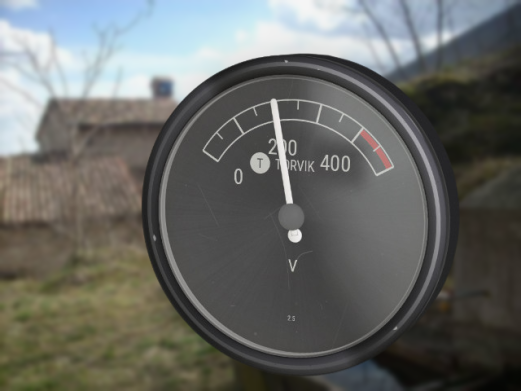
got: 200 V
